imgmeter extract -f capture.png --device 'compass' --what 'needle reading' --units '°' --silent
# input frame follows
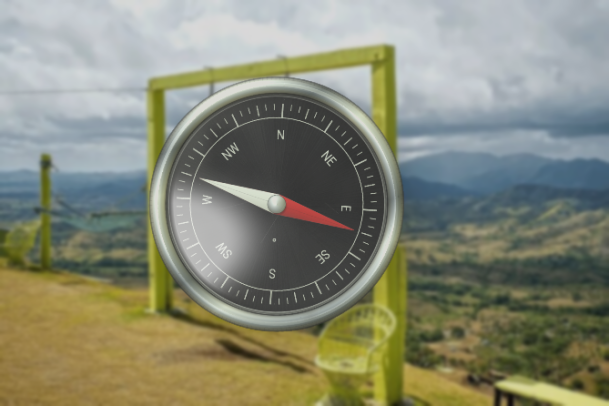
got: 105 °
